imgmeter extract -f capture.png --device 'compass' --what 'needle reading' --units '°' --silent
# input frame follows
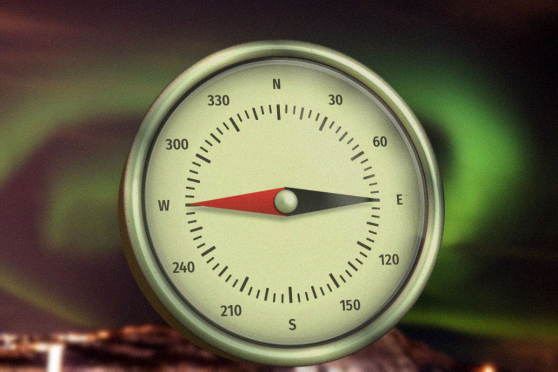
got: 270 °
